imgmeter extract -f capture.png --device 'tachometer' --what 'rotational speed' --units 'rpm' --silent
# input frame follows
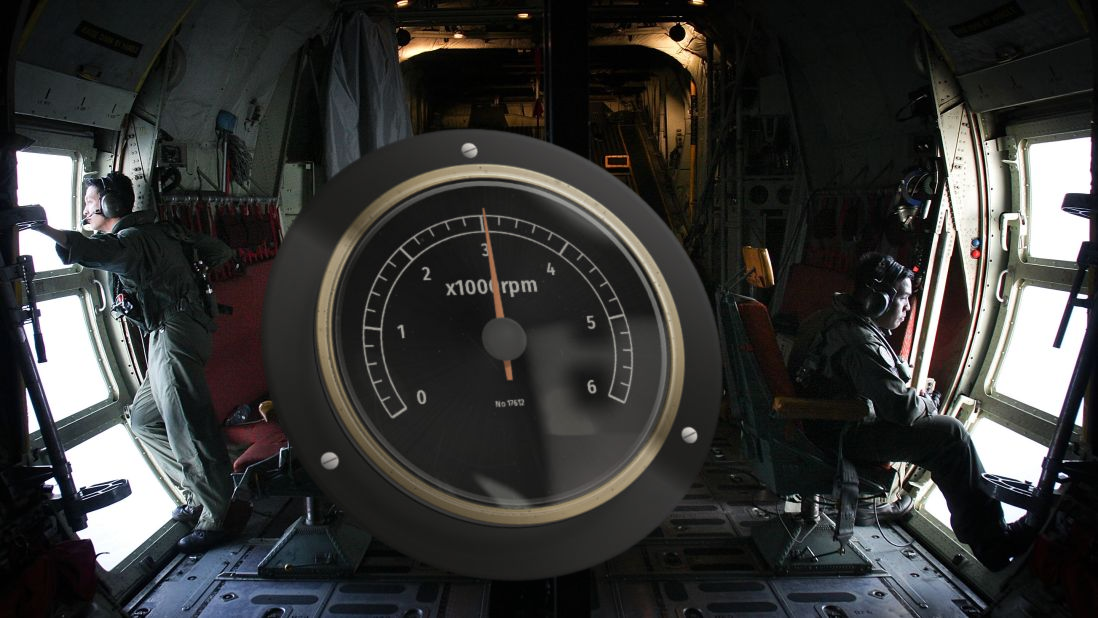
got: 3000 rpm
